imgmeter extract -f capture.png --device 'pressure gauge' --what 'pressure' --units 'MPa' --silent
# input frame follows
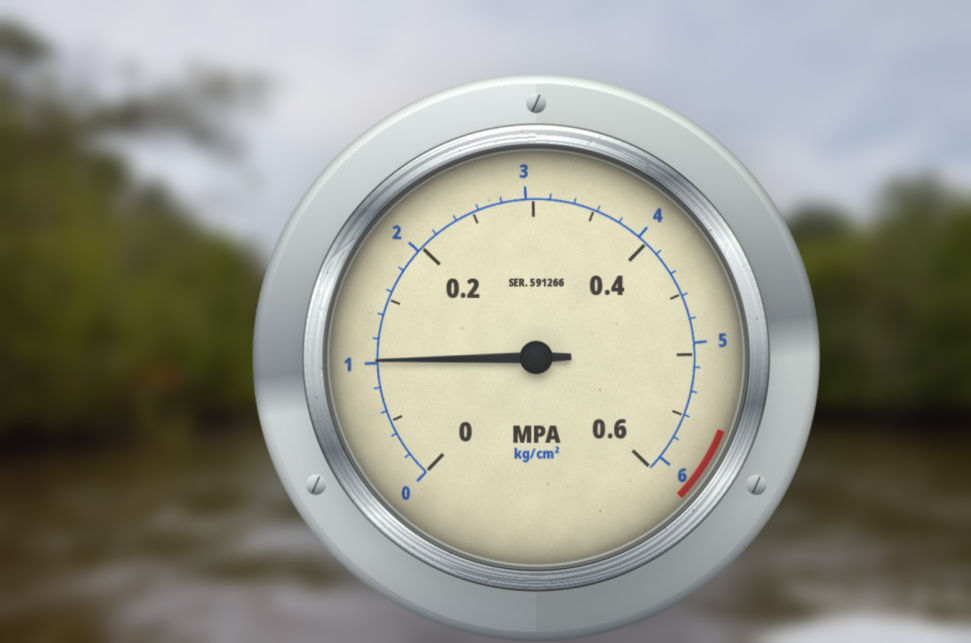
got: 0.1 MPa
